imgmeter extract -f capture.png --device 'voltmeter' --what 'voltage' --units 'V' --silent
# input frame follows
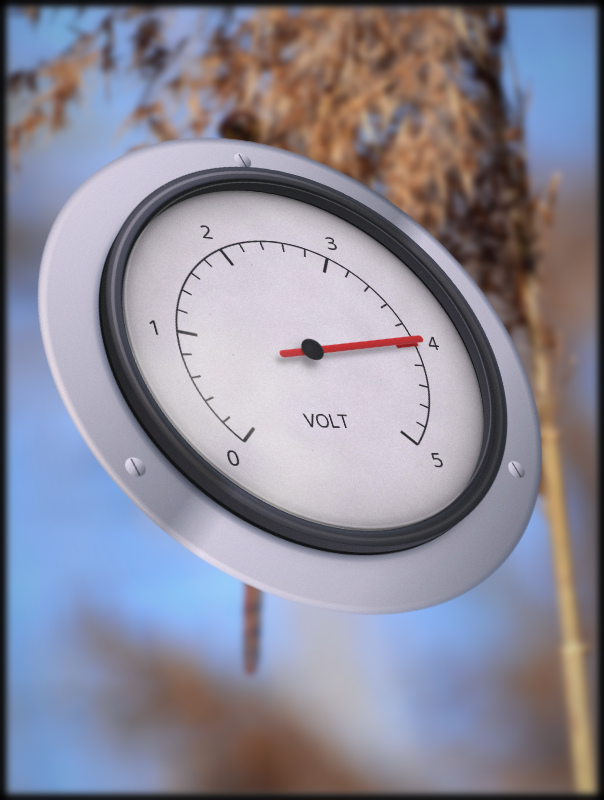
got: 4 V
